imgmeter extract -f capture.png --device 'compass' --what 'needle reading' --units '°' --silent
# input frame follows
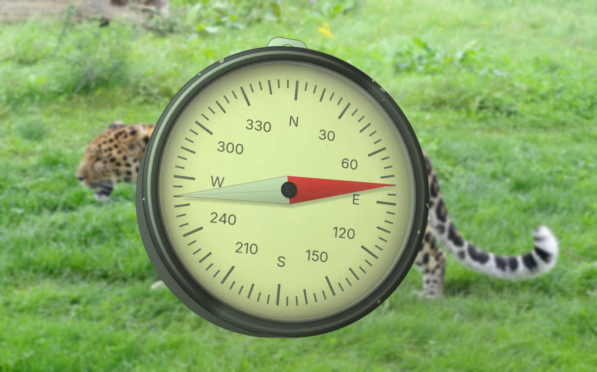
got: 80 °
